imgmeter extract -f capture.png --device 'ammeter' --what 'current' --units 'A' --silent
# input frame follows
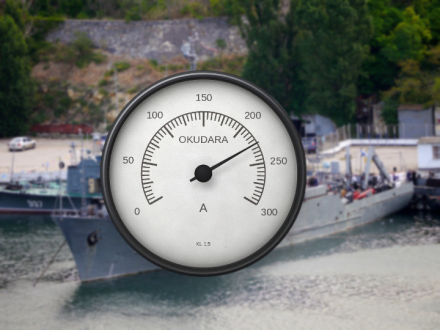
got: 225 A
